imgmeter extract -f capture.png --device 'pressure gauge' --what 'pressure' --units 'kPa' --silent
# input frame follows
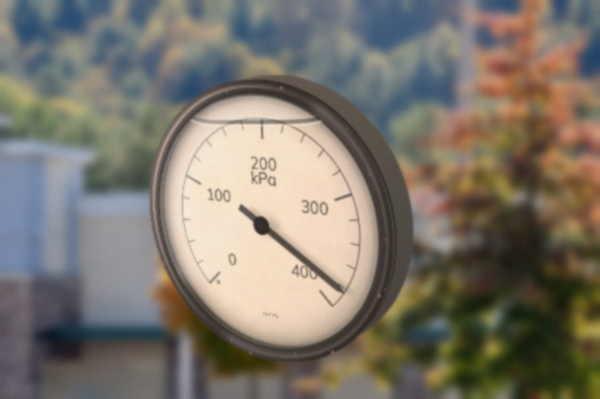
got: 380 kPa
